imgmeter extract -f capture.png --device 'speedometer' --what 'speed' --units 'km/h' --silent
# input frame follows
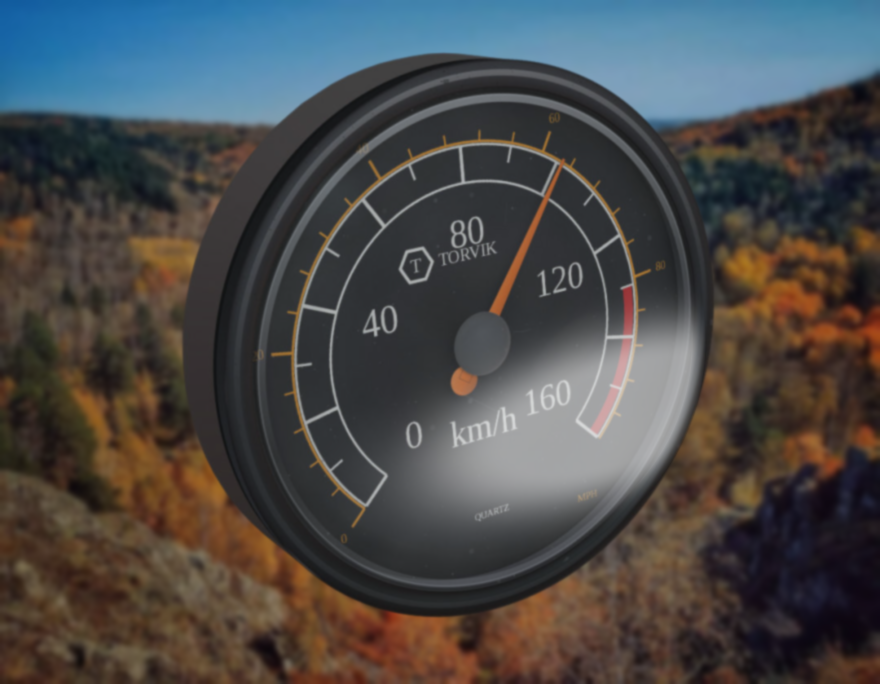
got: 100 km/h
